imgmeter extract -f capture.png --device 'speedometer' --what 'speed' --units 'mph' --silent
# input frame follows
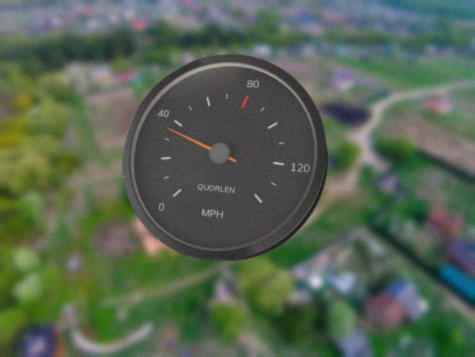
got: 35 mph
